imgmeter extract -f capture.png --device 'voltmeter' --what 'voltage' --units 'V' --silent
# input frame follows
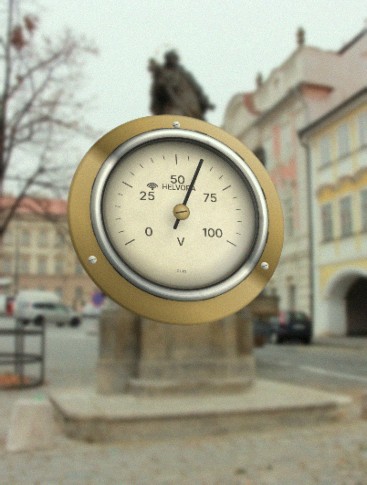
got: 60 V
